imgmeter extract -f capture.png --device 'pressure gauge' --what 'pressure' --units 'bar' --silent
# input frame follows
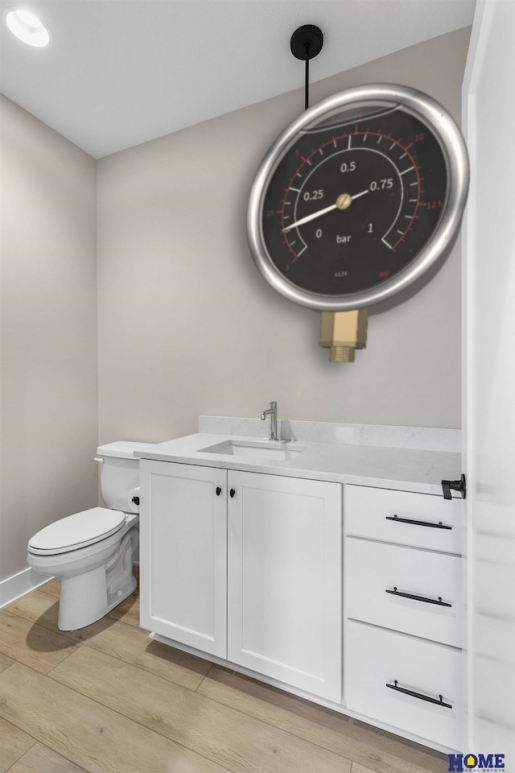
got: 0.1 bar
